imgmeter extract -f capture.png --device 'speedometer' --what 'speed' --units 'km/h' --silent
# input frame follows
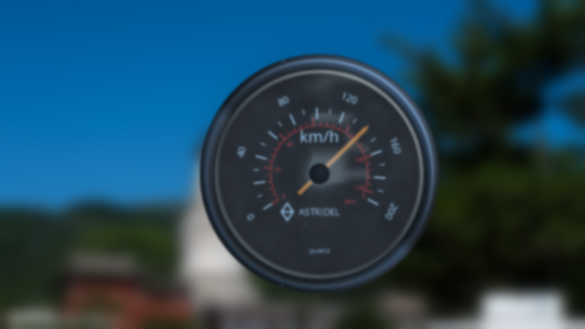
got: 140 km/h
